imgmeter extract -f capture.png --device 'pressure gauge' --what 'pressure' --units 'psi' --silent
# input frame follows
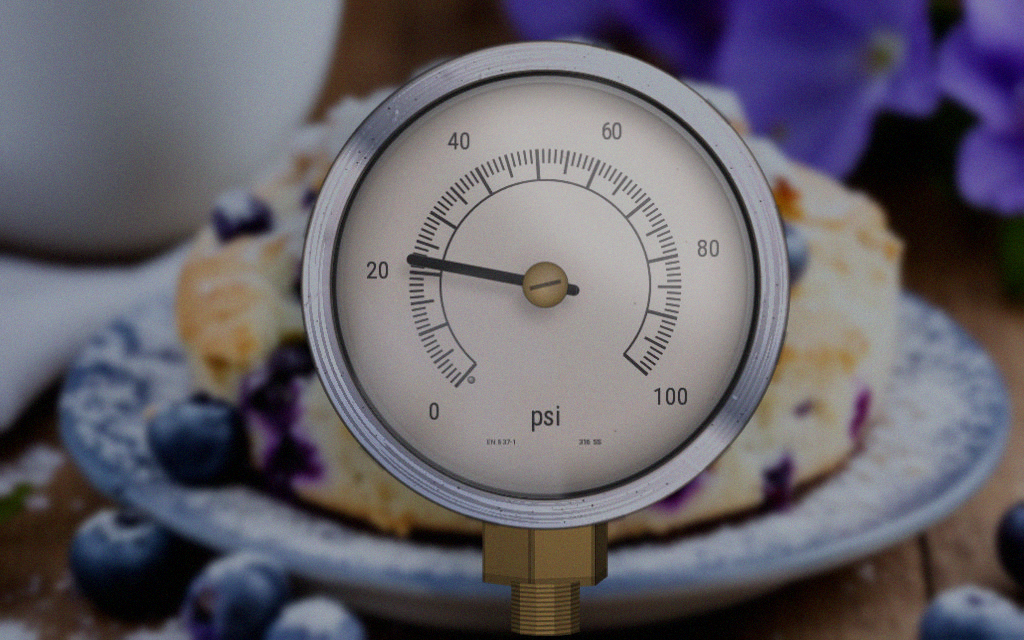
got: 22 psi
